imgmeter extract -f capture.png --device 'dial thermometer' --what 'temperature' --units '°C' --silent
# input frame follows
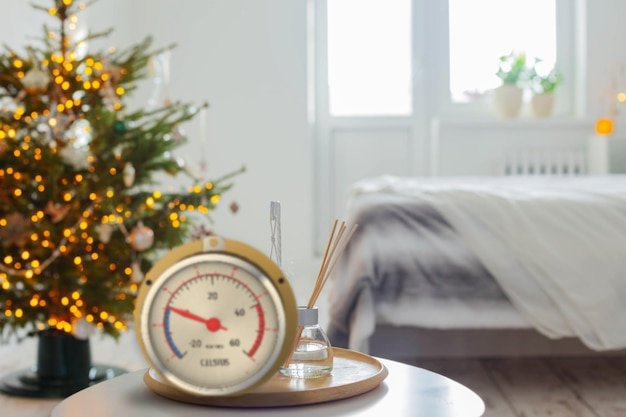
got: 0 °C
